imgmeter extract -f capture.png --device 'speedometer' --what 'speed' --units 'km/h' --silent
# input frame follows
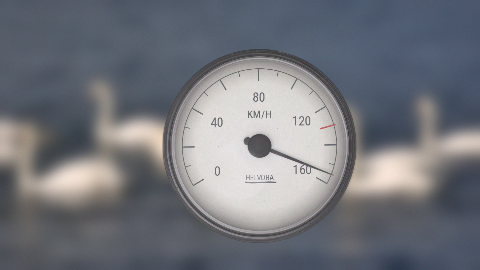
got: 155 km/h
